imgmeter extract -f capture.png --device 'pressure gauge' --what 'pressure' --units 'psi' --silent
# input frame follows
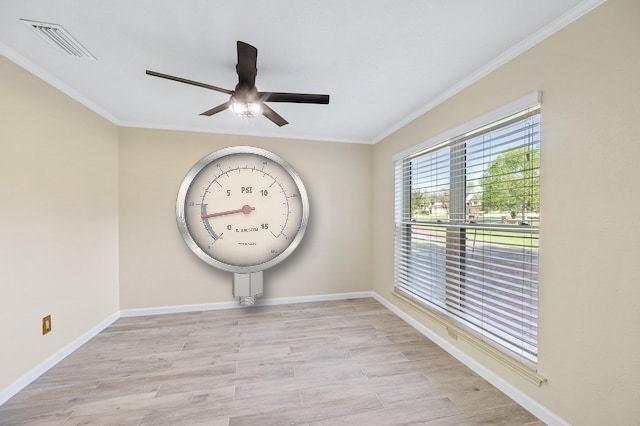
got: 2 psi
